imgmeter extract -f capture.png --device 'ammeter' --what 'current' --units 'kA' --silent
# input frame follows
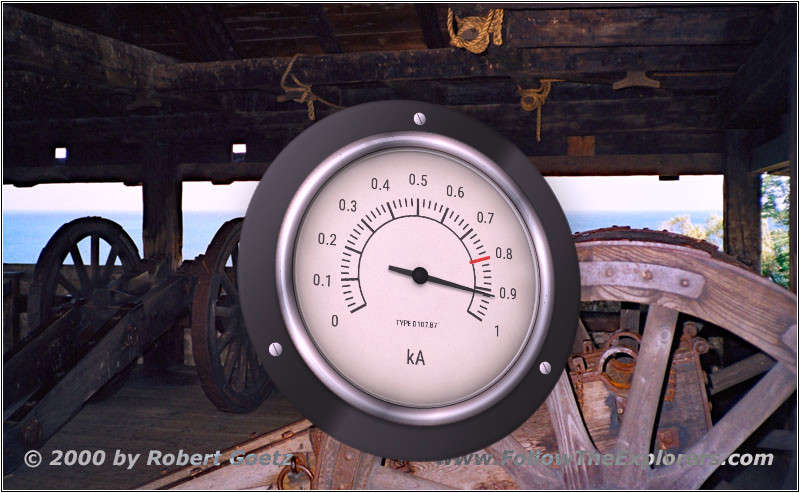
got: 0.92 kA
